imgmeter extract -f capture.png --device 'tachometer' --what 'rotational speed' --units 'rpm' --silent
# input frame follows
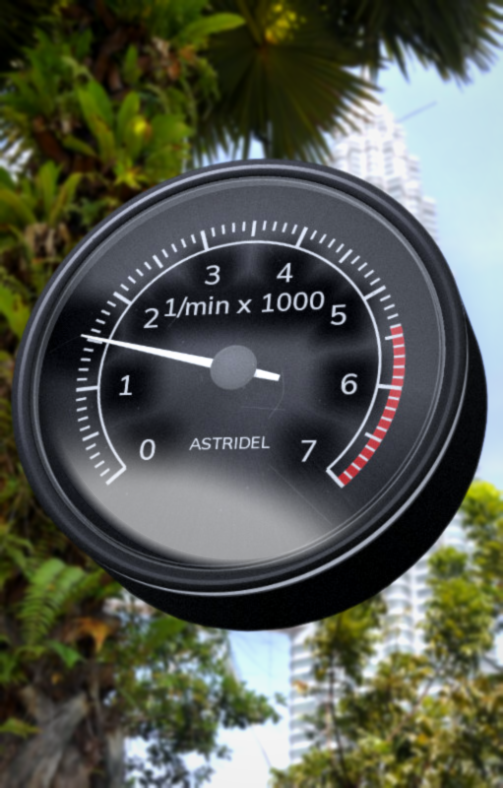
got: 1500 rpm
